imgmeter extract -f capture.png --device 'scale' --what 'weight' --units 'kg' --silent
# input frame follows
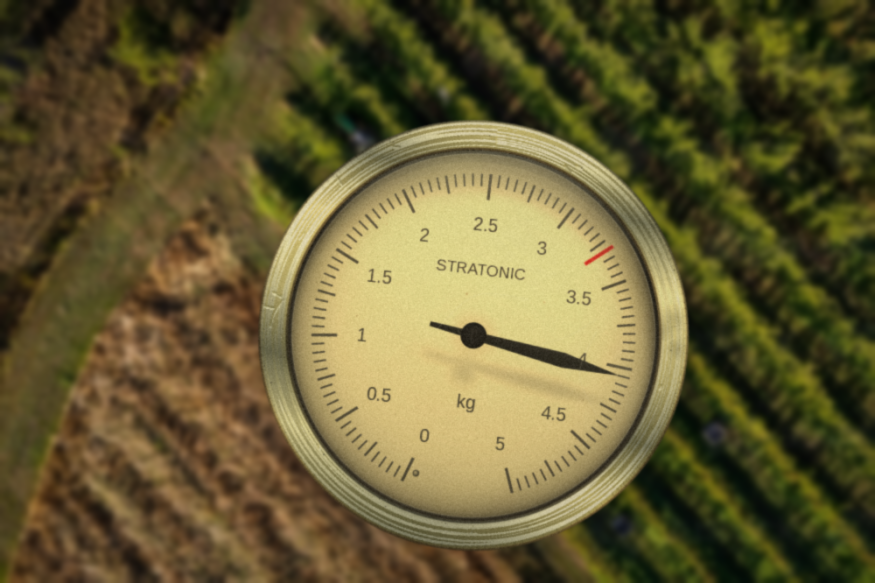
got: 4.05 kg
